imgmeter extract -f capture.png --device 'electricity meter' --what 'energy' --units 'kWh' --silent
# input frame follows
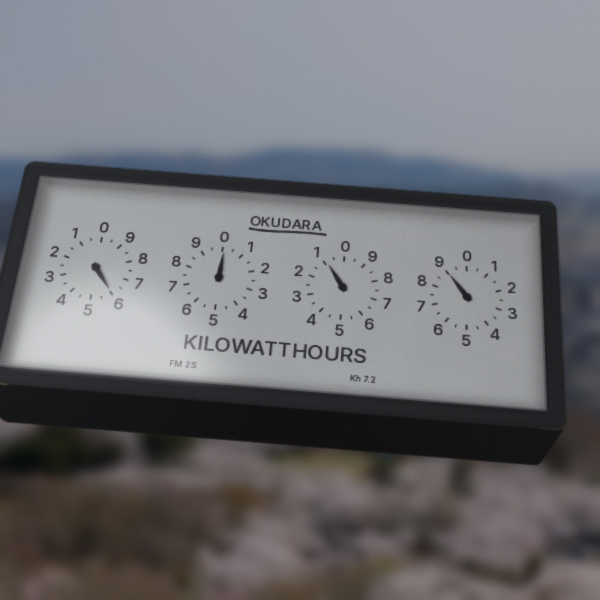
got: 6009 kWh
